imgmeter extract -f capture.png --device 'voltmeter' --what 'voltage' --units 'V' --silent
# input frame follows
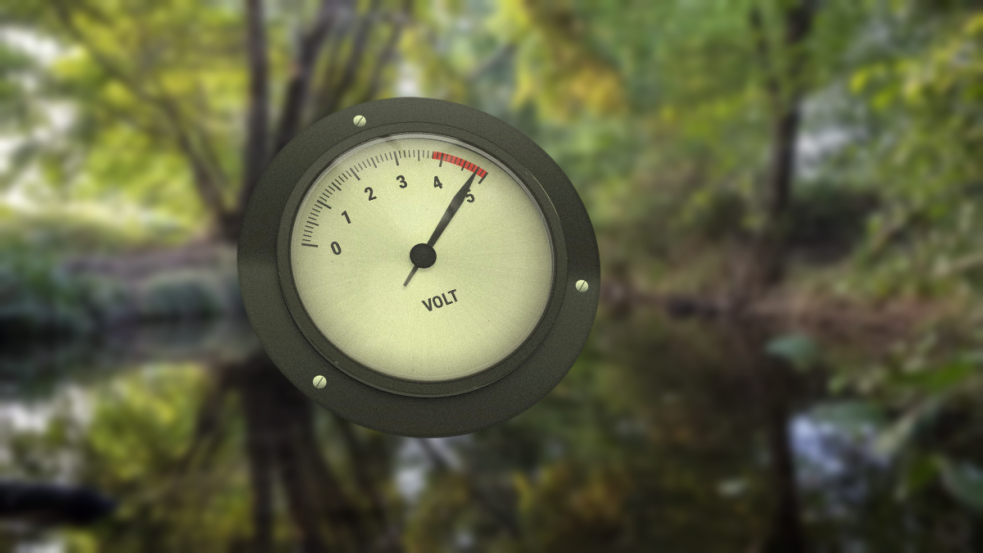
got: 4.8 V
